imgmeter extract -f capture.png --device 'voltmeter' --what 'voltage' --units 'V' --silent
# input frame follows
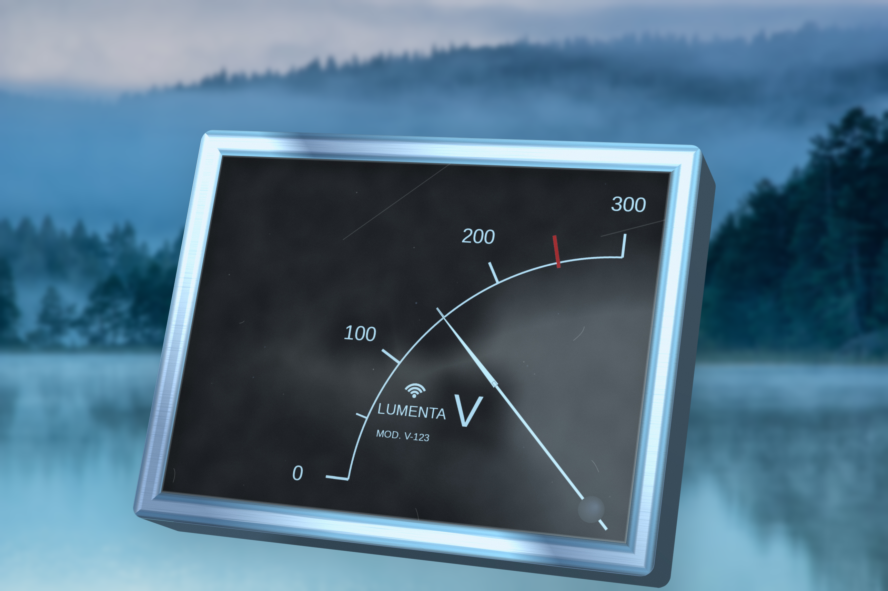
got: 150 V
